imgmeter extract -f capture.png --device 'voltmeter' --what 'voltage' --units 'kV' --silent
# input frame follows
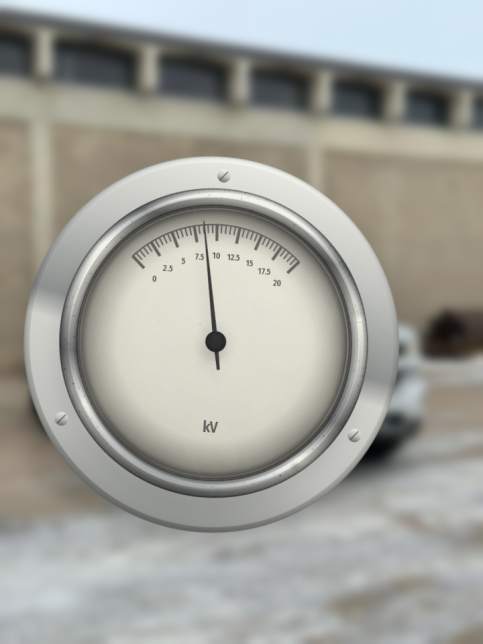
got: 8.5 kV
